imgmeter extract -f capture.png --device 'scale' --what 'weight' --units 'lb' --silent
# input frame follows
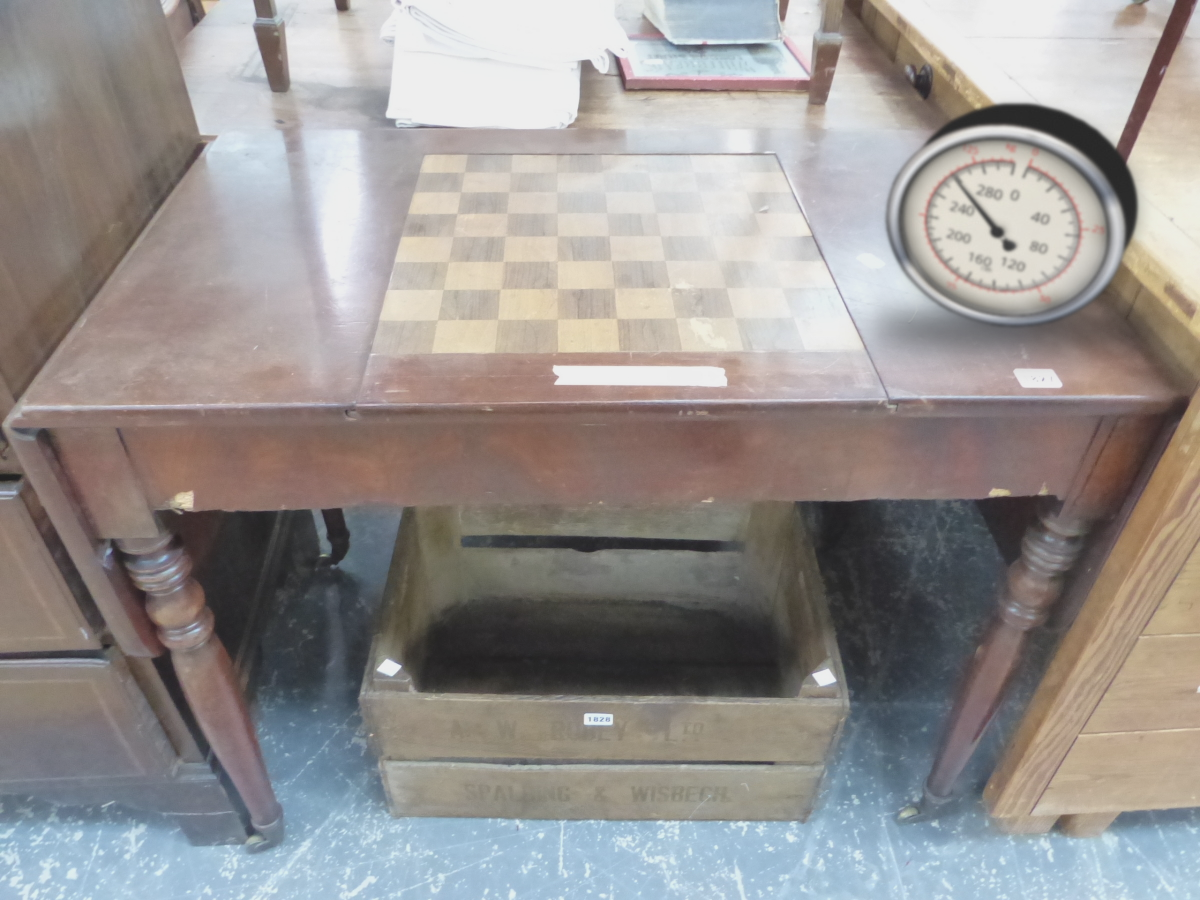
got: 260 lb
